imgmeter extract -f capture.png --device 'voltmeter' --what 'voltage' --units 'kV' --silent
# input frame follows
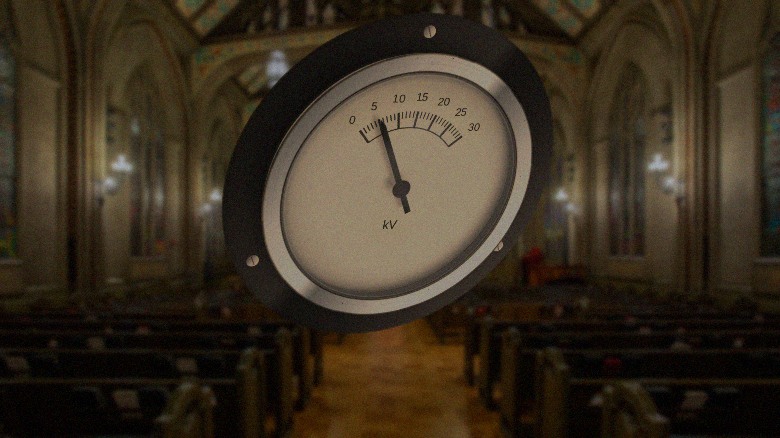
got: 5 kV
